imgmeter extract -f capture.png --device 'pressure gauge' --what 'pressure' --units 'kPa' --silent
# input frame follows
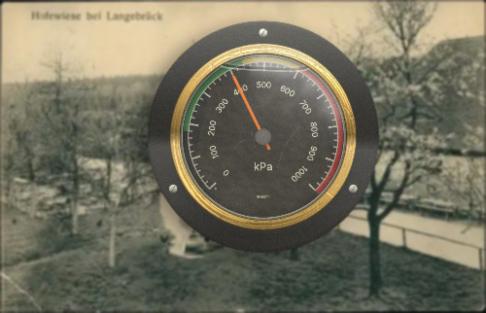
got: 400 kPa
